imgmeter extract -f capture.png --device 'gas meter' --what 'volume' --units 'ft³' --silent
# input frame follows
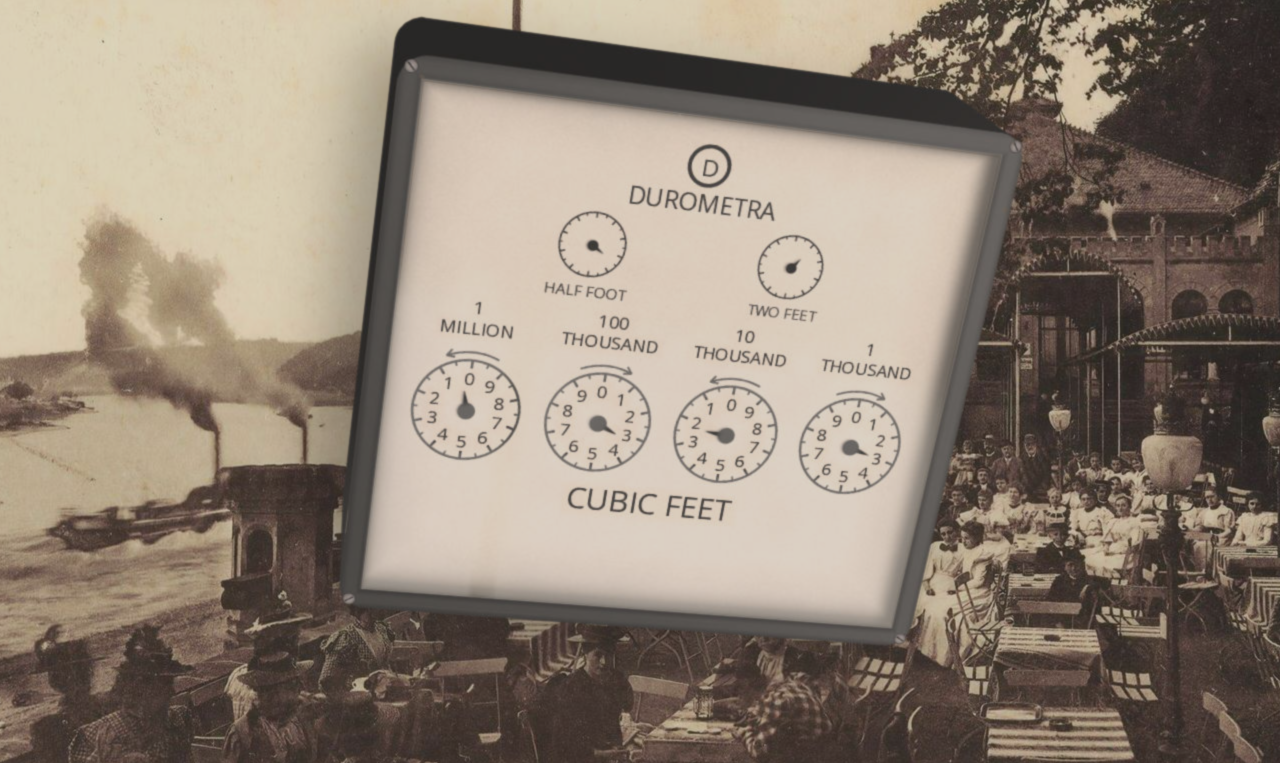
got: 32300 ft³
